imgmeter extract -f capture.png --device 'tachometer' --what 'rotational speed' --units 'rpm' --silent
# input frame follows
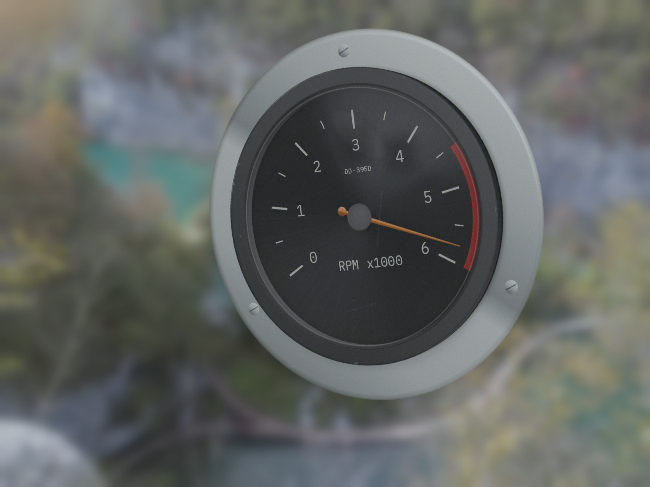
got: 5750 rpm
